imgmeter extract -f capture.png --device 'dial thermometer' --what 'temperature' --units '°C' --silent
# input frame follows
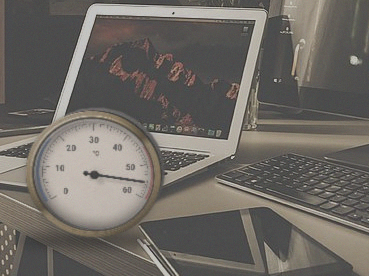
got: 55 °C
